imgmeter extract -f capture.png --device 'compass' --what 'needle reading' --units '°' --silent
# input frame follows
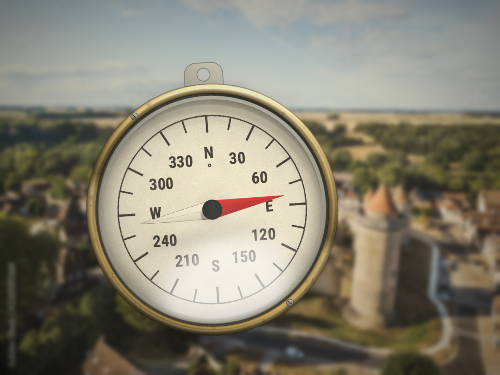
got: 82.5 °
